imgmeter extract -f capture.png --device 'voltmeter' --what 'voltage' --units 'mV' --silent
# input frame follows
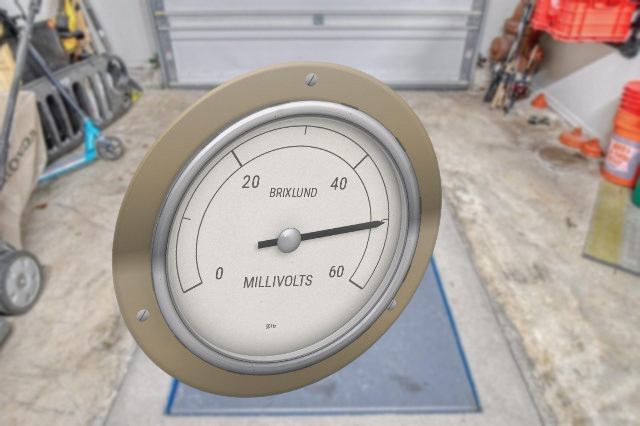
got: 50 mV
